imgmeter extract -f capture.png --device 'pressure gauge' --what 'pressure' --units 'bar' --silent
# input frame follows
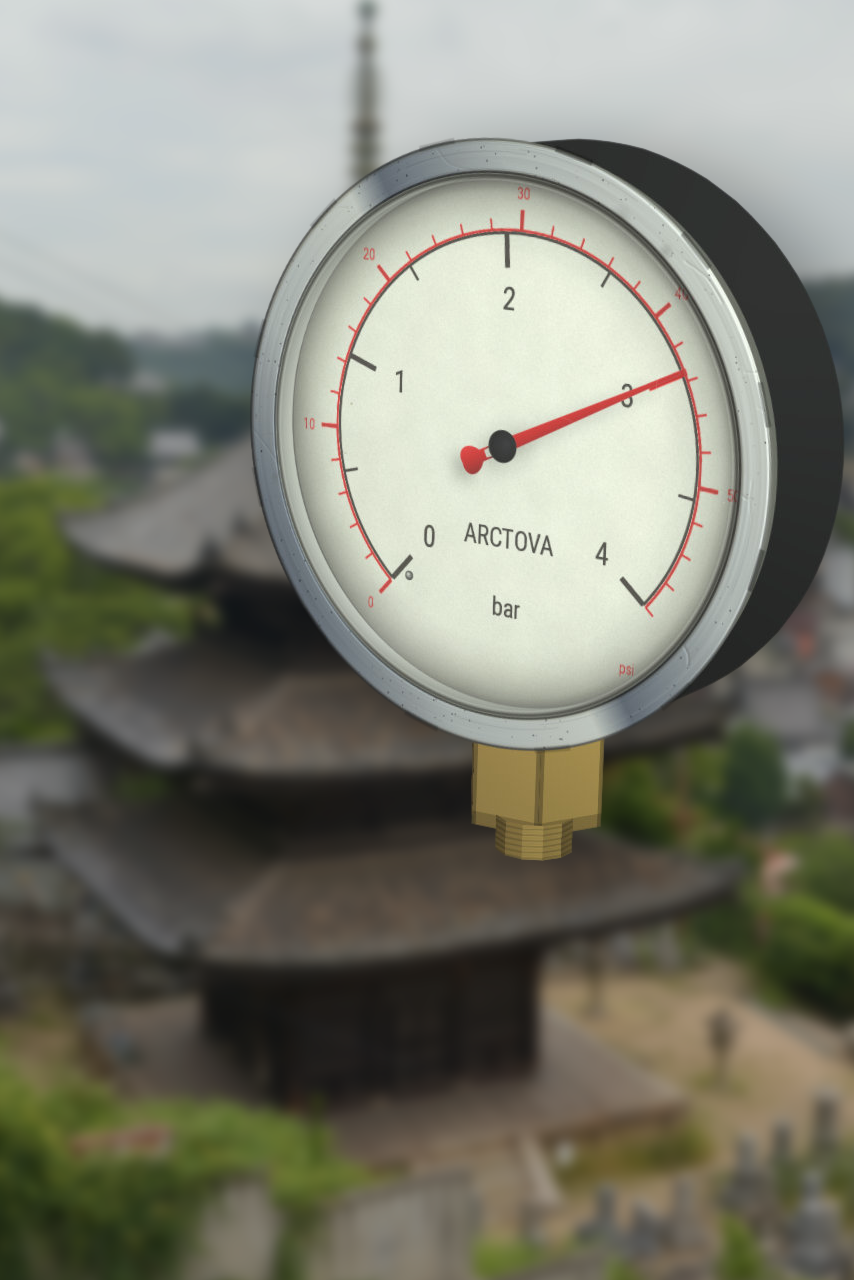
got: 3 bar
